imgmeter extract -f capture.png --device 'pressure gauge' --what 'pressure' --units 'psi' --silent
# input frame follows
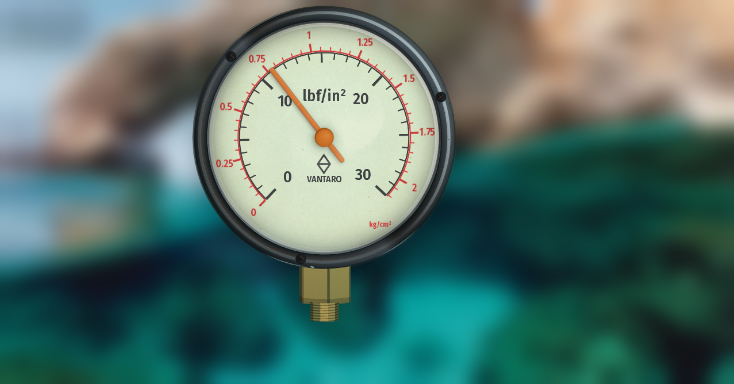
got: 11 psi
